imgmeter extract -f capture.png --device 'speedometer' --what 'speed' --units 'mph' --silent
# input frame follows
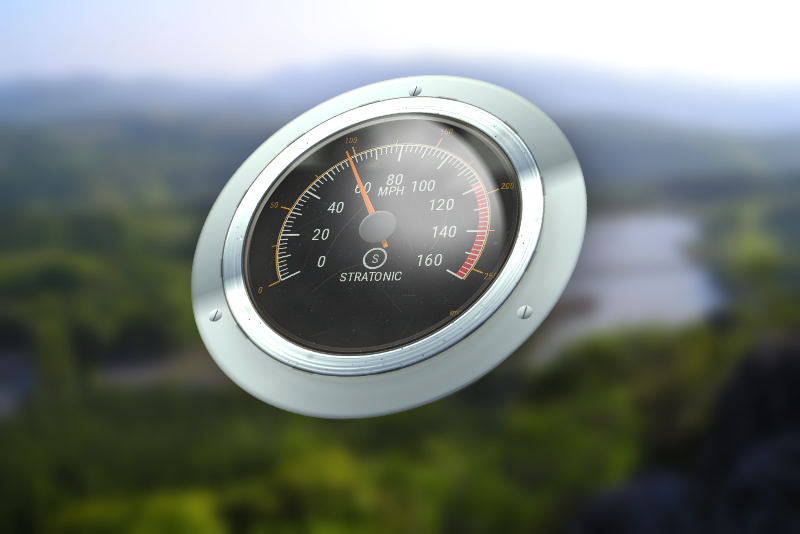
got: 60 mph
